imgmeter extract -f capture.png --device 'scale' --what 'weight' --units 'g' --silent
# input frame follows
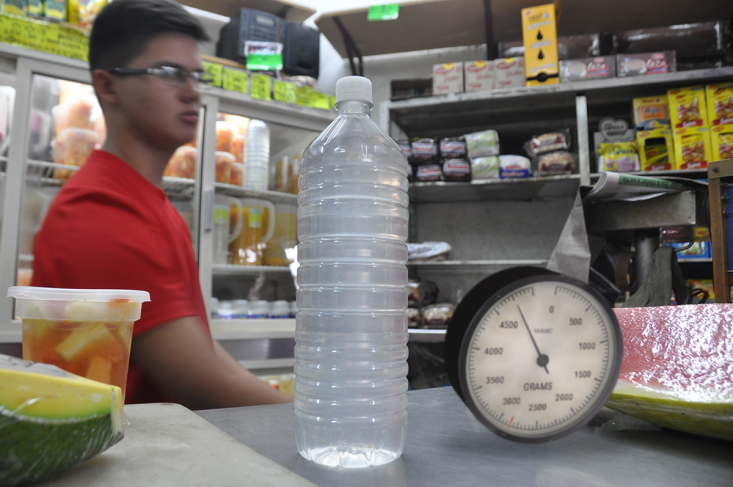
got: 4750 g
